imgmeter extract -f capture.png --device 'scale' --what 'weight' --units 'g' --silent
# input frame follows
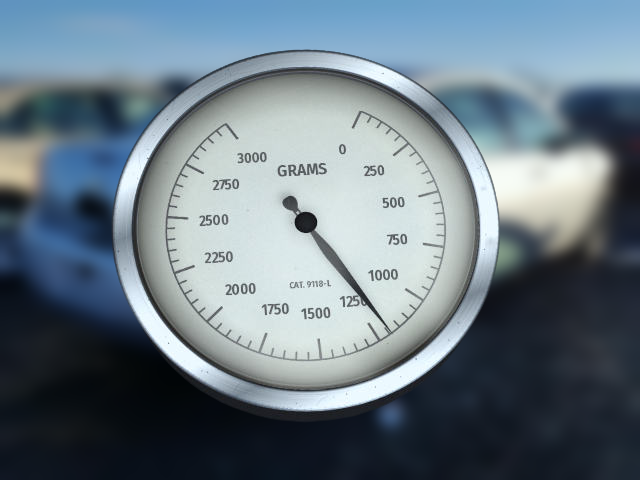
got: 1200 g
